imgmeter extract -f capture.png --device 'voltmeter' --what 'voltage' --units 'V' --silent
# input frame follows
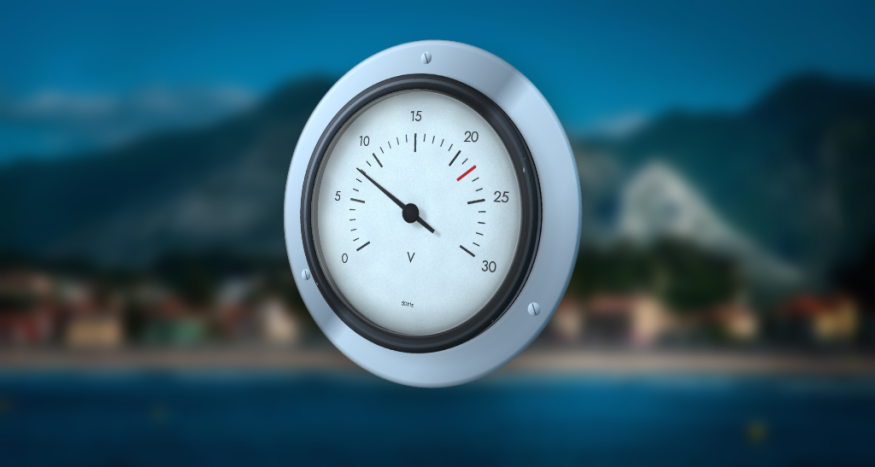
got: 8 V
